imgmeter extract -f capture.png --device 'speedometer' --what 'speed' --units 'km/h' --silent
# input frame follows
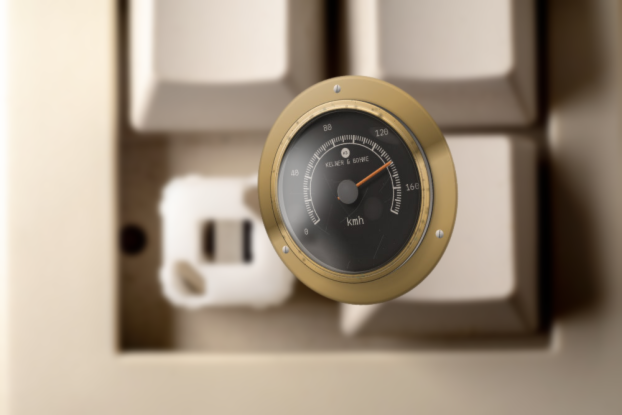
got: 140 km/h
